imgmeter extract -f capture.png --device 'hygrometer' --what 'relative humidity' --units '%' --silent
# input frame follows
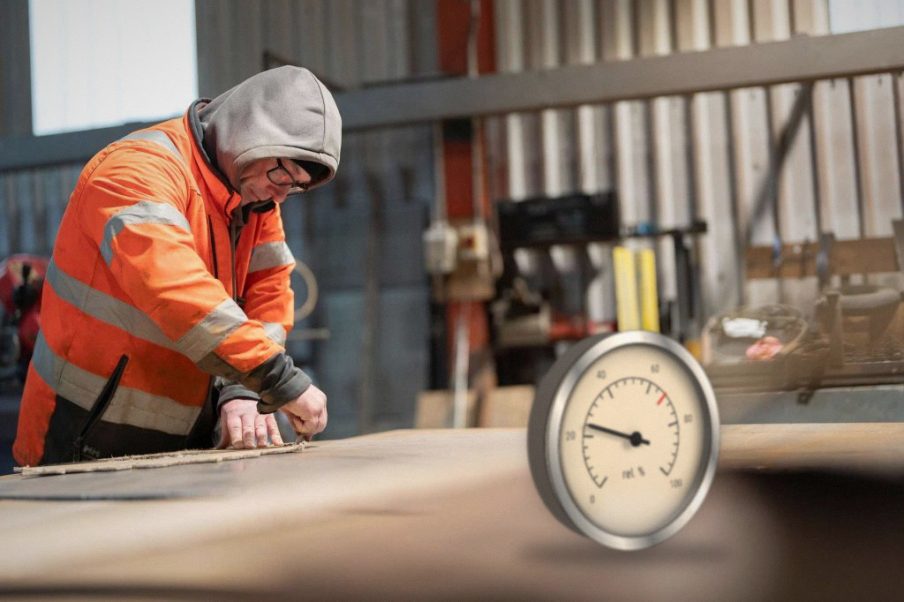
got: 24 %
